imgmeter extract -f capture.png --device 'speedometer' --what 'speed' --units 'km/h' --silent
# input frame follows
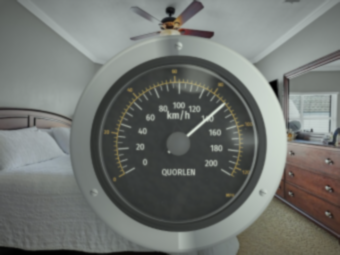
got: 140 km/h
